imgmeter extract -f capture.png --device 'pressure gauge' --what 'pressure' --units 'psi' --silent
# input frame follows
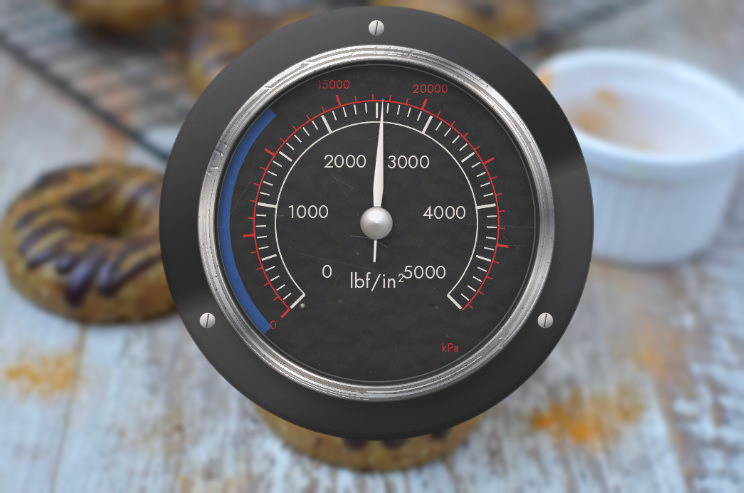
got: 2550 psi
